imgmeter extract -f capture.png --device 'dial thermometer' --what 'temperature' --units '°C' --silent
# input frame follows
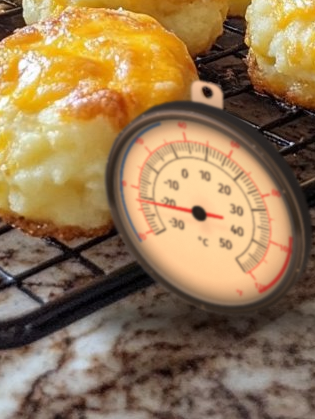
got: -20 °C
